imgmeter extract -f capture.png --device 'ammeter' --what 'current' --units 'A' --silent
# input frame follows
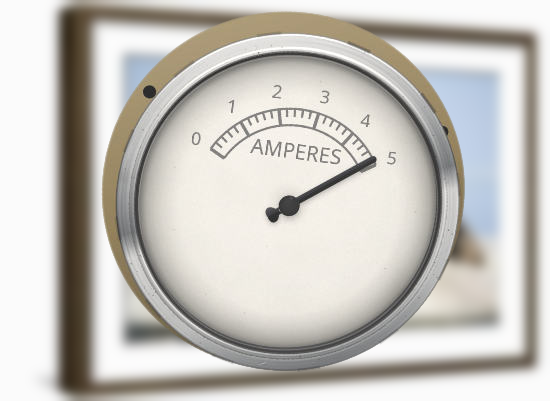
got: 4.8 A
